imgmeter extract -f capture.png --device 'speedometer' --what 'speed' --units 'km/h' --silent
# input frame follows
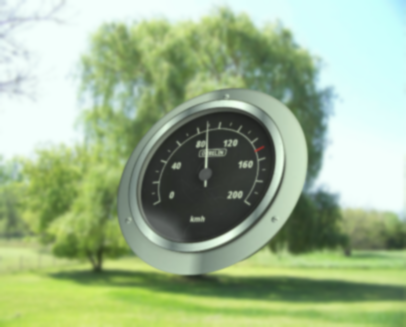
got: 90 km/h
